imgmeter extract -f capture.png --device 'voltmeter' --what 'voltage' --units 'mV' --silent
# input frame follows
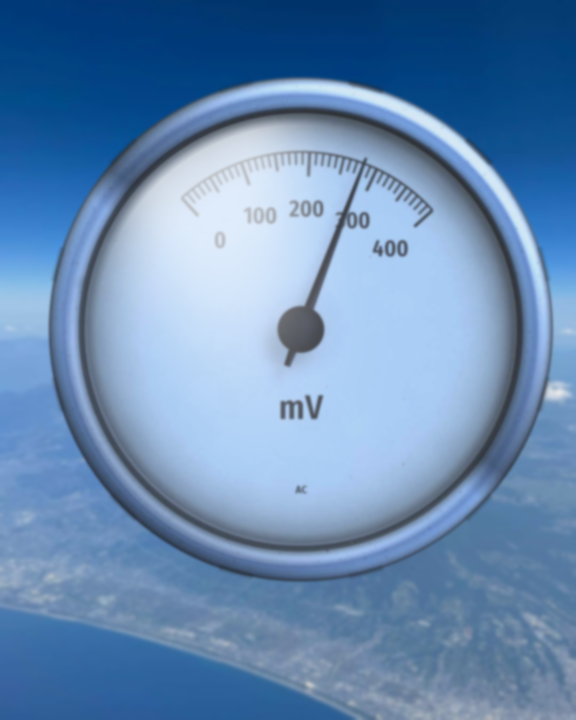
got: 280 mV
